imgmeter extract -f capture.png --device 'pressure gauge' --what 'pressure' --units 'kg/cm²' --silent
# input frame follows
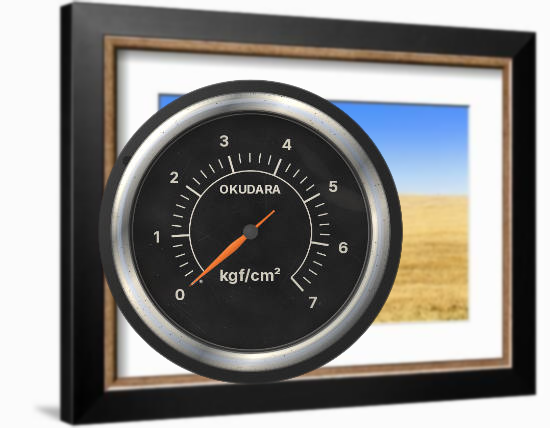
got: 0 kg/cm²
